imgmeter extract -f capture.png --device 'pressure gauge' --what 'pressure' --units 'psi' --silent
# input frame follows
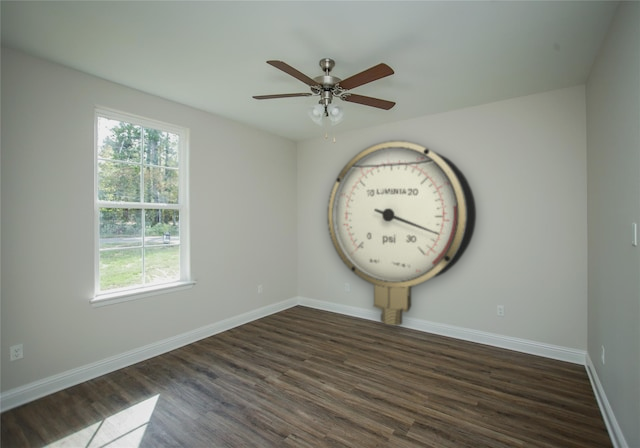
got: 27 psi
